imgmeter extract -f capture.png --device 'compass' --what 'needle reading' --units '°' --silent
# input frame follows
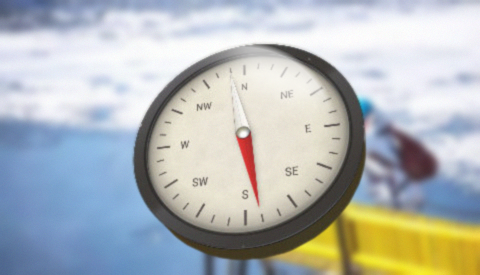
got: 170 °
